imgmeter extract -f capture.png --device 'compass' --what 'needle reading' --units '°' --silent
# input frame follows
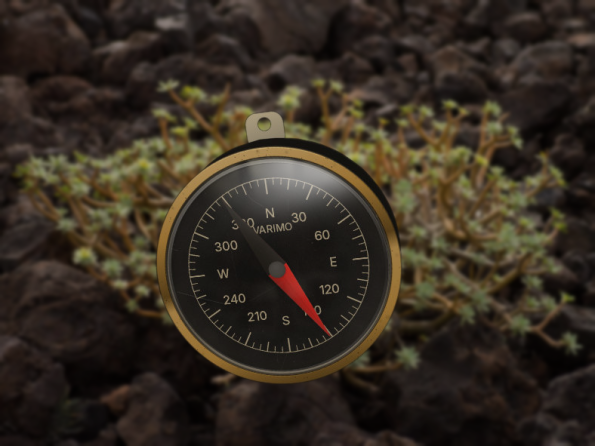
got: 150 °
